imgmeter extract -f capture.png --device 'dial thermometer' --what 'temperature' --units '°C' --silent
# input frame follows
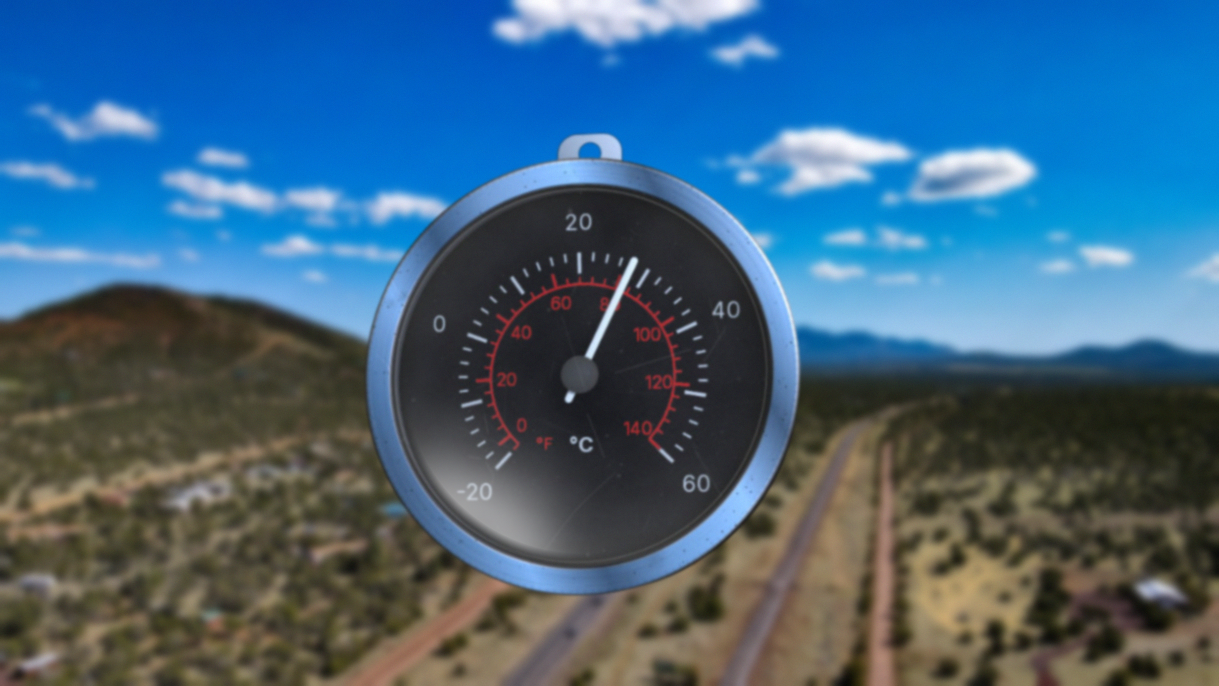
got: 28 °C
